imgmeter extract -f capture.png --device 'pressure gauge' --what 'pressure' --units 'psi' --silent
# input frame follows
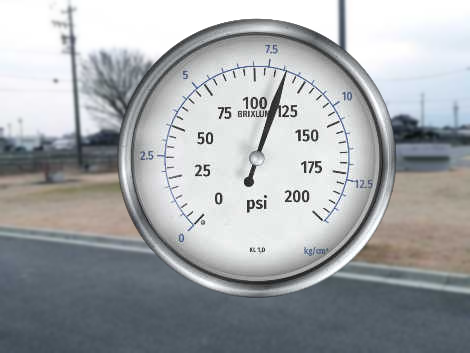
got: 115 psi
